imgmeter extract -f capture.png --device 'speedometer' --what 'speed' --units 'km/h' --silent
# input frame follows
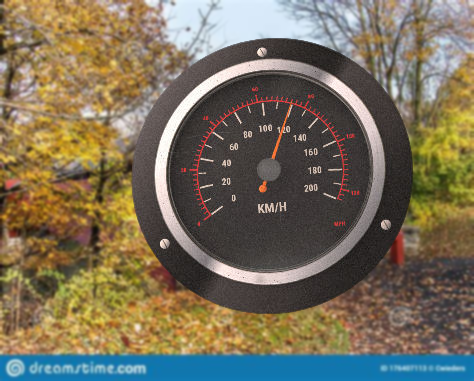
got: 120 km/h
